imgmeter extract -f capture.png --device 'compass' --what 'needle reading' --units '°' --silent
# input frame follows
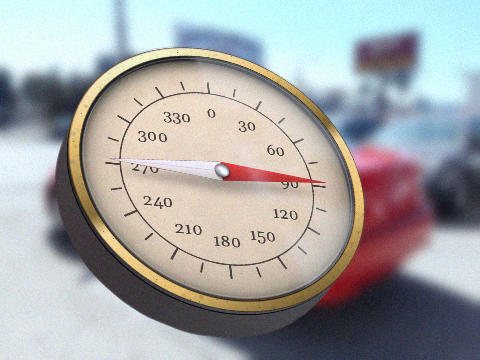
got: 90 °
